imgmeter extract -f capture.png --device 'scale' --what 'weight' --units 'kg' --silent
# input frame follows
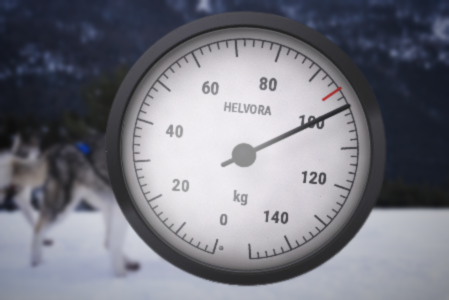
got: 100 kg
